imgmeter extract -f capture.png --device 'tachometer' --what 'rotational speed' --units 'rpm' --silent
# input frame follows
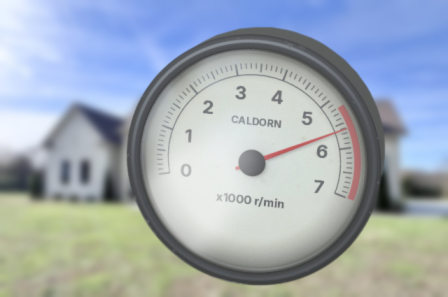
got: 5600 rpm
